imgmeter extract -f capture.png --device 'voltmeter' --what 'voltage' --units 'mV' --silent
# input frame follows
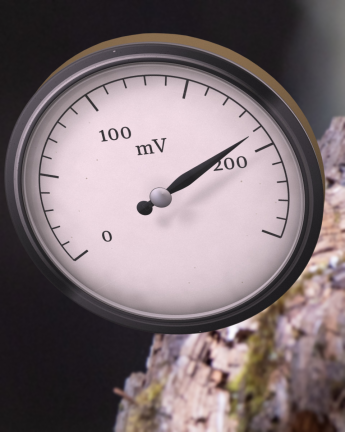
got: 190 mV
